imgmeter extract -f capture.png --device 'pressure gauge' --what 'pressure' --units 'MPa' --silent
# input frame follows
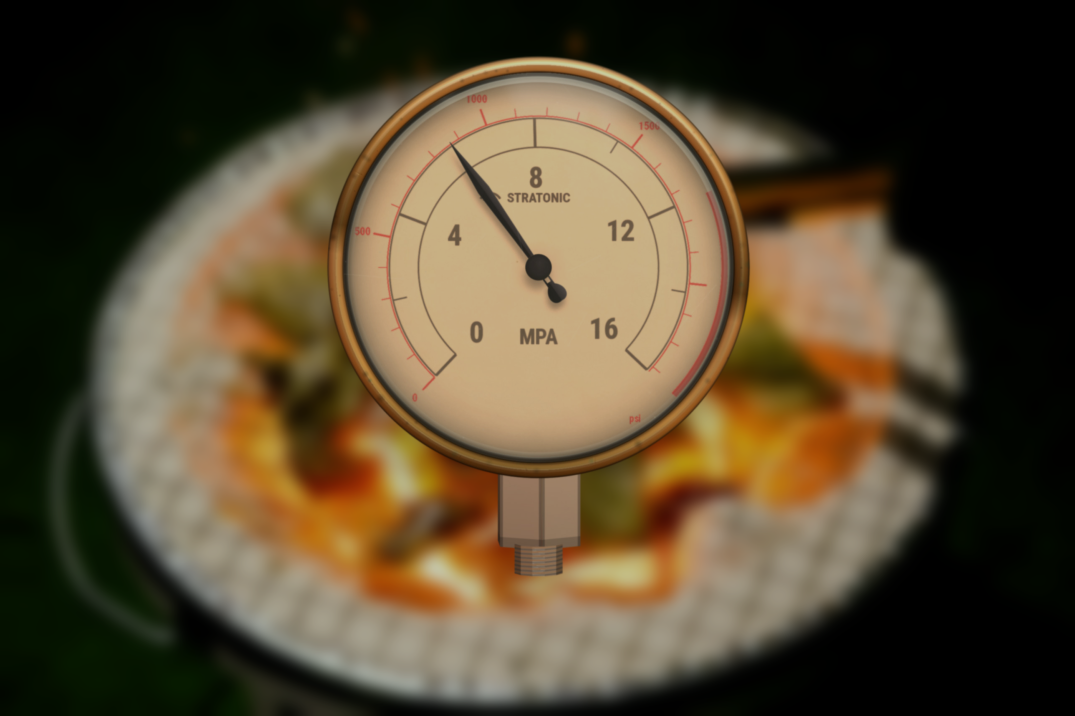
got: 6 MPa
